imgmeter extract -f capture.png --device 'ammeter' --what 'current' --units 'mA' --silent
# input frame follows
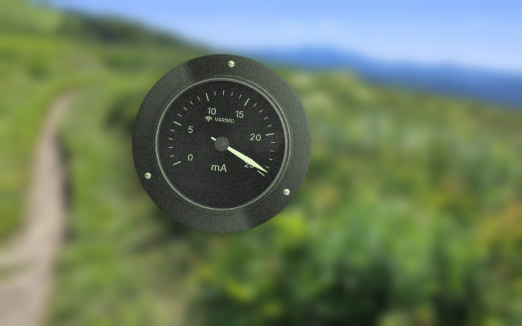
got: 24.5 mA
